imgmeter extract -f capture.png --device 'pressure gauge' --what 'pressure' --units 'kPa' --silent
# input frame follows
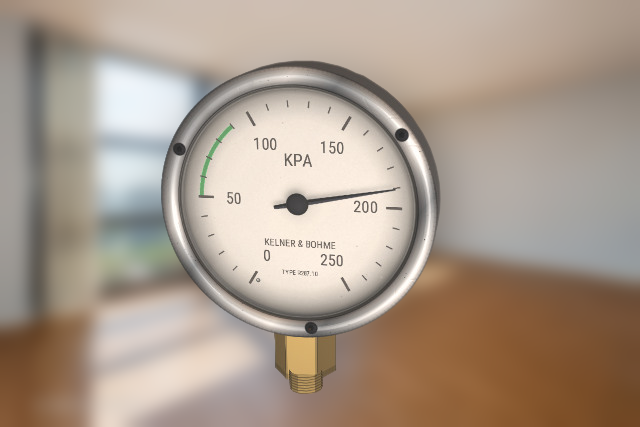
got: 190 kPa
